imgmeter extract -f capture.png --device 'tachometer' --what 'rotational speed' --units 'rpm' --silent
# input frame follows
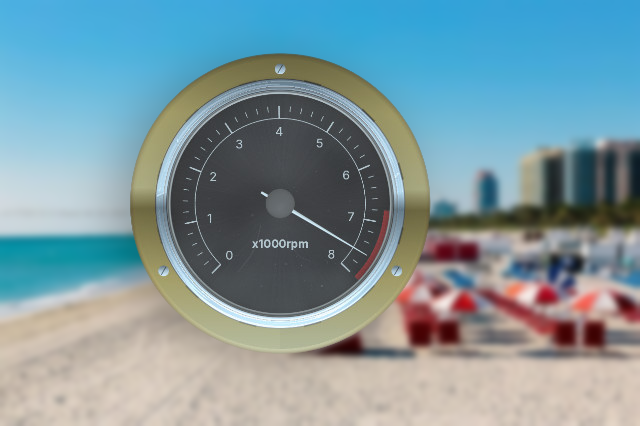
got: 7600 rpm
